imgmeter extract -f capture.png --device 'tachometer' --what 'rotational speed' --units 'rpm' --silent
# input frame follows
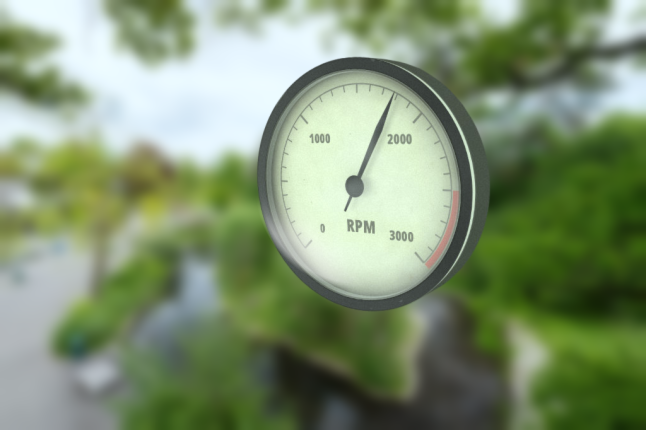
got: 1800 rpm
